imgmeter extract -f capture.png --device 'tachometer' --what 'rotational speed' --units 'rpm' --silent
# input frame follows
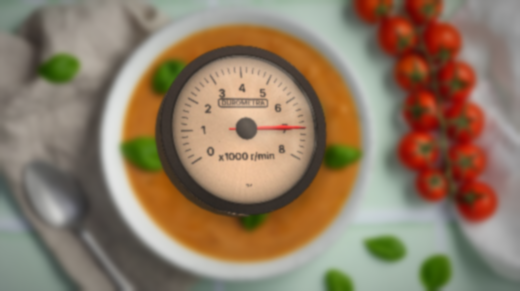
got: 7000 rpm
